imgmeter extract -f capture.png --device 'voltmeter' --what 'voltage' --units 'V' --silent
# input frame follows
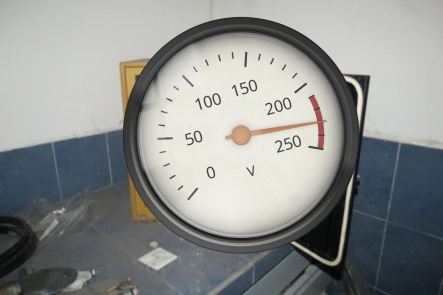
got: 230 V
